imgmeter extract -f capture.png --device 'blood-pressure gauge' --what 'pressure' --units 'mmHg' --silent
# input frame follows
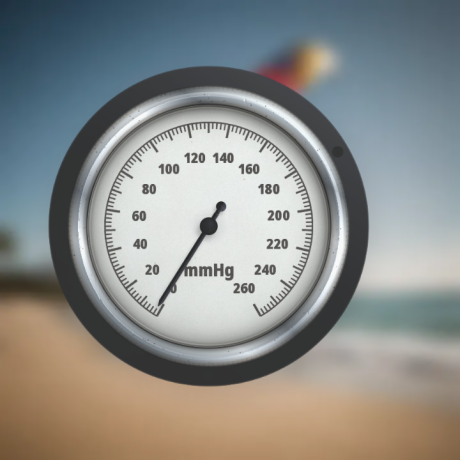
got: 2 mmHg
